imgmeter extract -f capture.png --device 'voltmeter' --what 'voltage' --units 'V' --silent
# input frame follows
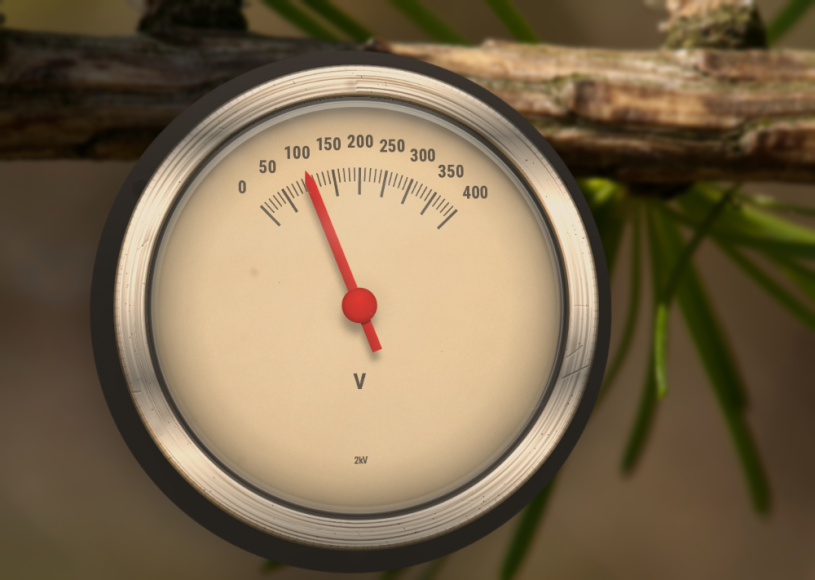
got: 100 V
